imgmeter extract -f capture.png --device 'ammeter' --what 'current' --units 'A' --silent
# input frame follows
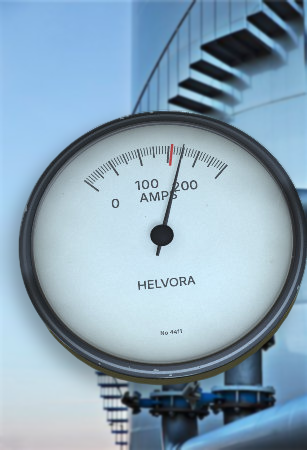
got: 175 A
